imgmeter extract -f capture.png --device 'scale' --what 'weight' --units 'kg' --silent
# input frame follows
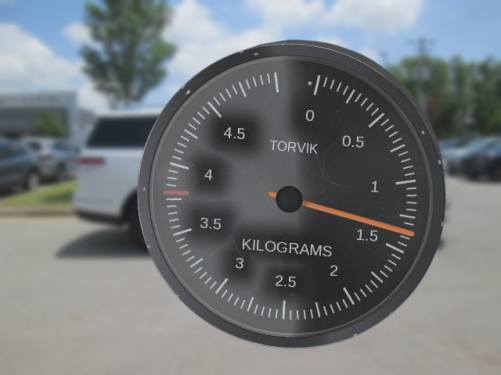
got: 1.35 kg
